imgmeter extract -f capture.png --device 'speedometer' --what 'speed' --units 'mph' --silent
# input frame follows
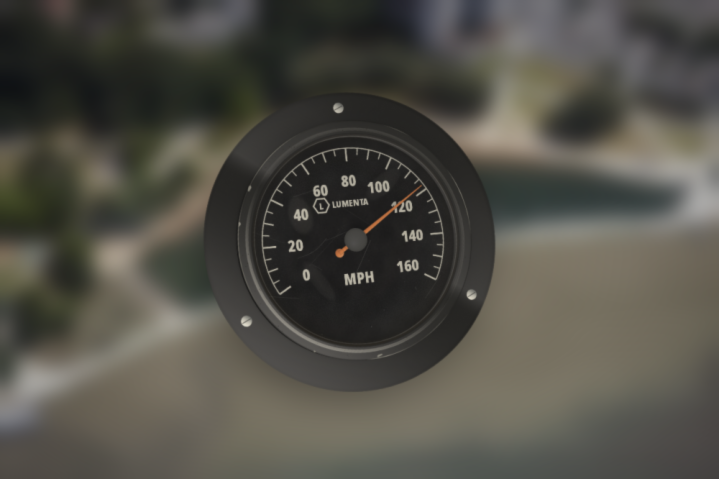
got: 117.5 mph
